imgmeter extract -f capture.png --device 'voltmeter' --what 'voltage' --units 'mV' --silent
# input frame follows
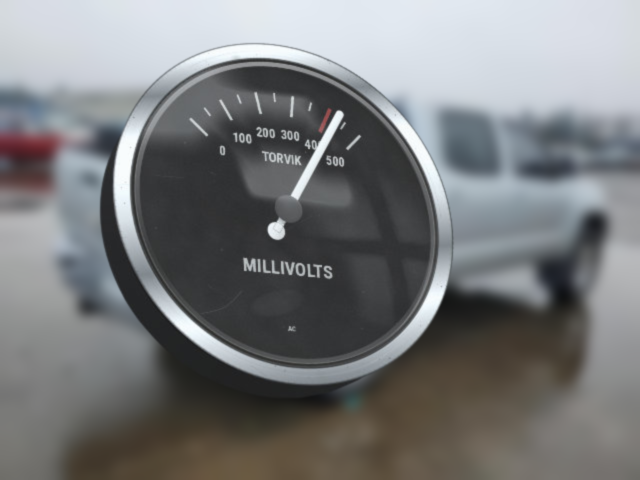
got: 425 mV
